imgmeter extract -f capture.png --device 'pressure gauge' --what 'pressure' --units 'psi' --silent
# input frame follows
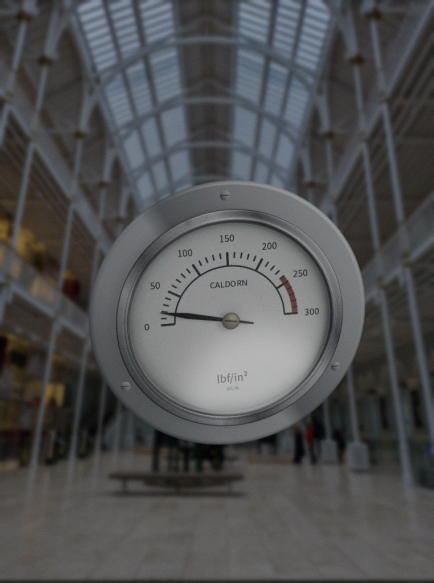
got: 20 psi
